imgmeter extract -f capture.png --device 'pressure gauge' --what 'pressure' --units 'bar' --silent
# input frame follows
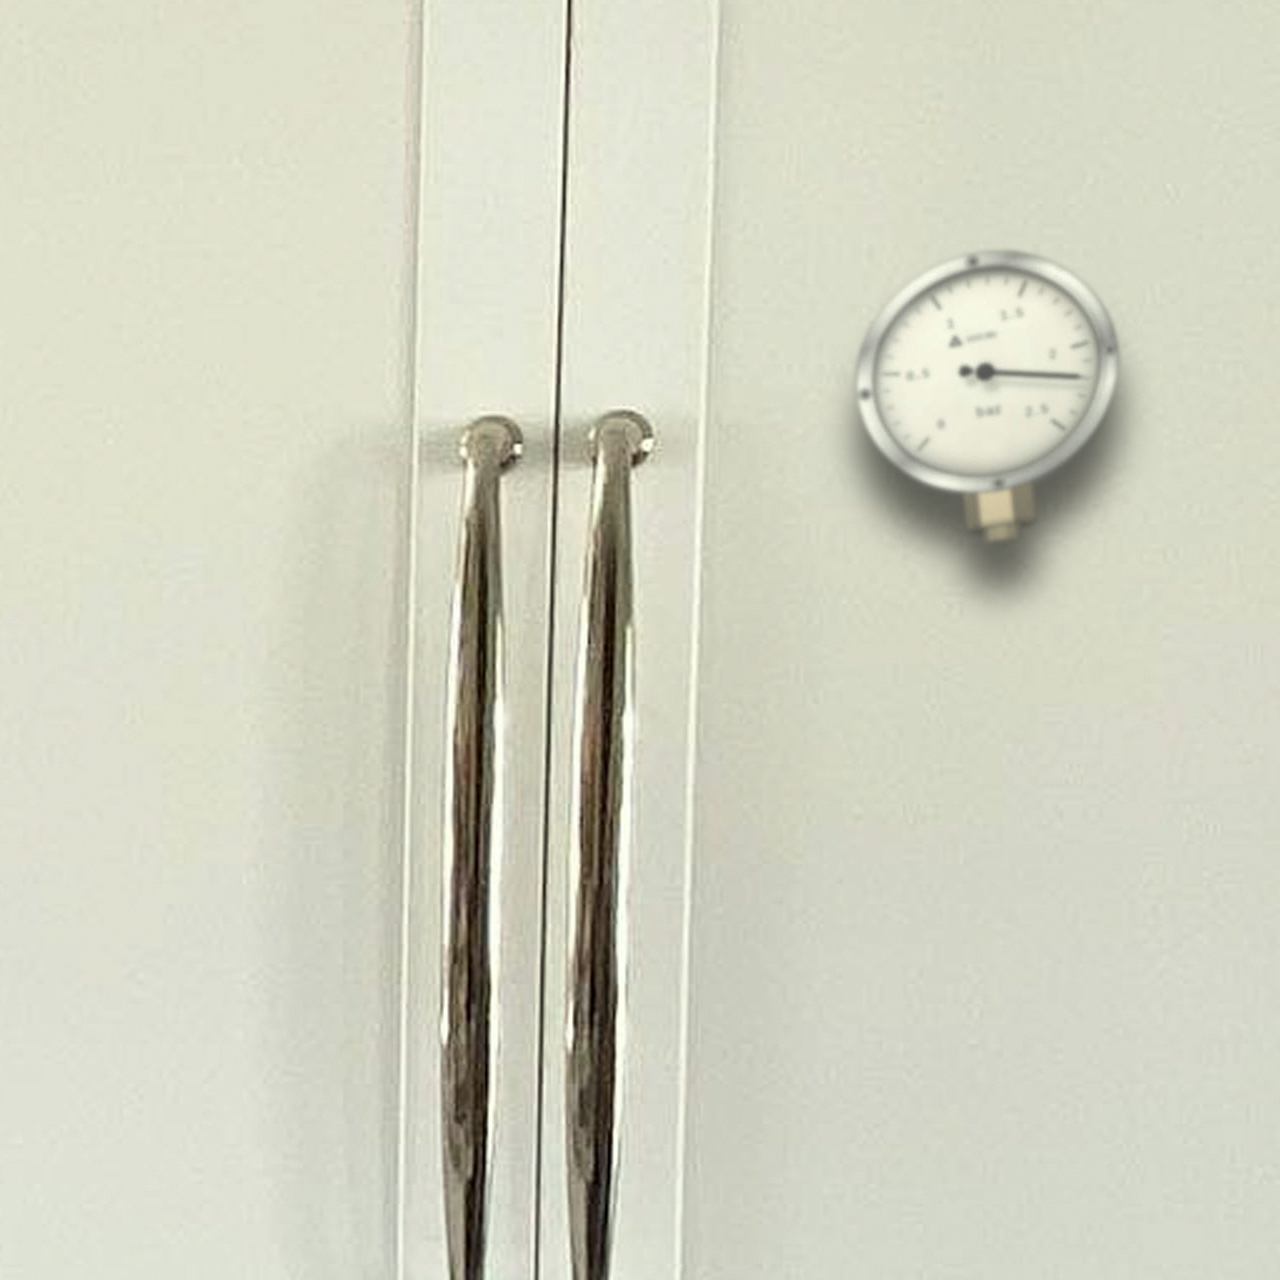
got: 2.2 bar
